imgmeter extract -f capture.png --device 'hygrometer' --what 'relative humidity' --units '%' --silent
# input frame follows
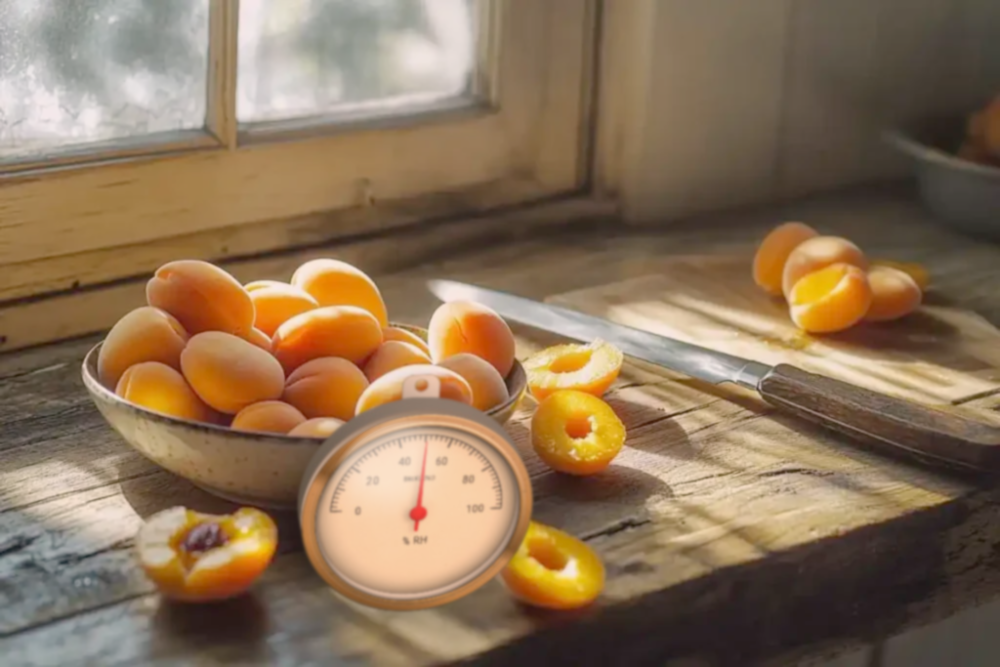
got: 50 %
